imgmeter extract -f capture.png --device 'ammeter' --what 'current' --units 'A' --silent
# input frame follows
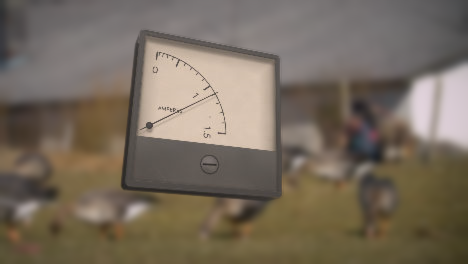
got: 1.1 A
